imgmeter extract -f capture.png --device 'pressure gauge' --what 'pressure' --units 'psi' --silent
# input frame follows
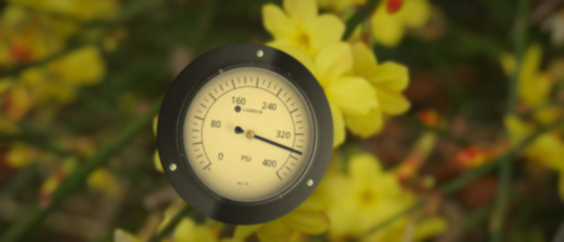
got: 350 psi
